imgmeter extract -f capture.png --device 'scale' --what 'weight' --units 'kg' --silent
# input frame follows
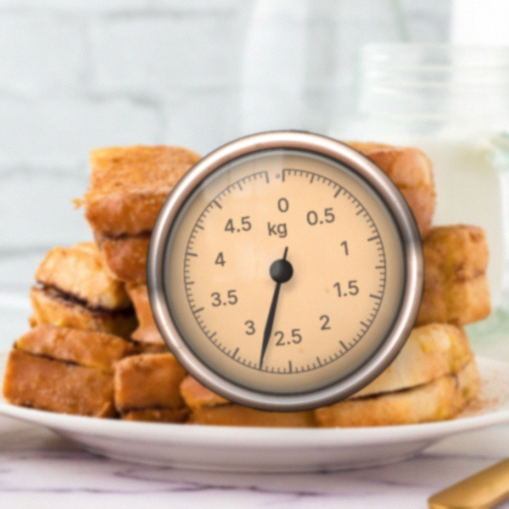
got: 2.75 kg
